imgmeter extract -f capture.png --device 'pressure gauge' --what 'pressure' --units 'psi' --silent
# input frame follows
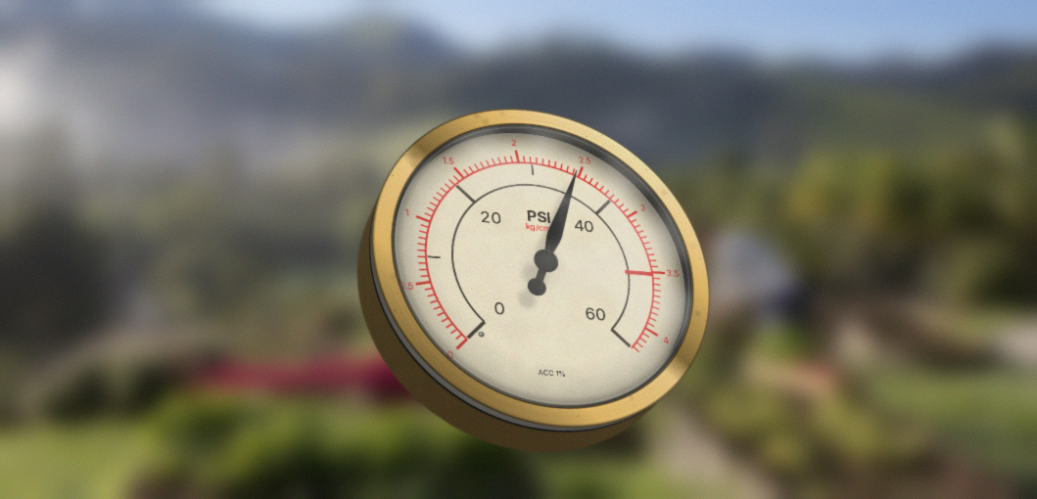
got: 35 psi
